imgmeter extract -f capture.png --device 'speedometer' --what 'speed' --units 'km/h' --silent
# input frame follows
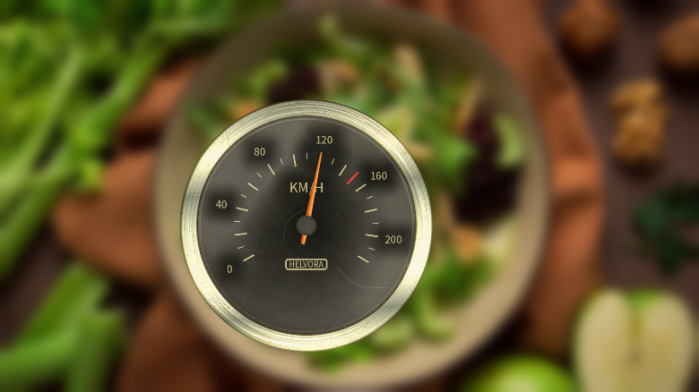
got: 120 km/h
